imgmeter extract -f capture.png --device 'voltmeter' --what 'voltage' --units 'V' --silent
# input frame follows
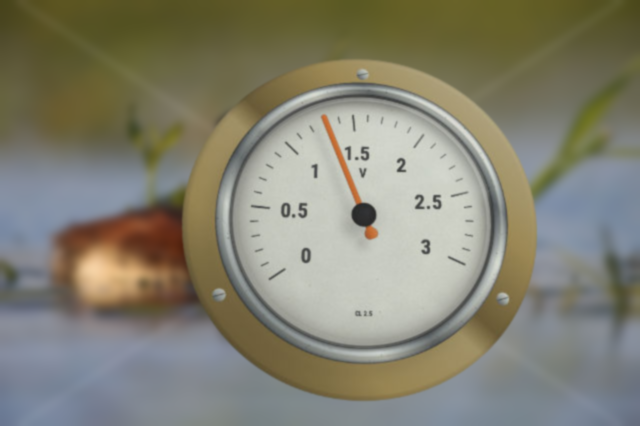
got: 1.3 V
